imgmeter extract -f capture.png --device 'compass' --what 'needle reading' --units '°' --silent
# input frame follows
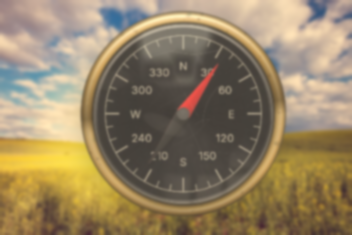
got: 35 °
